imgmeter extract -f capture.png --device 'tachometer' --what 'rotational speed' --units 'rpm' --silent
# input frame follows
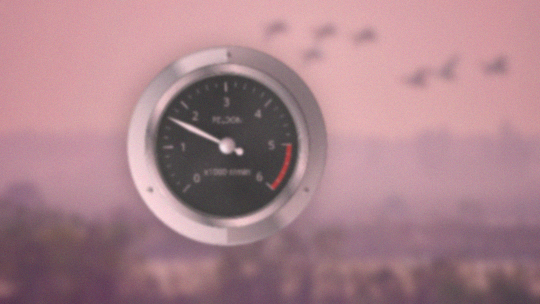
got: 1600 rpm
